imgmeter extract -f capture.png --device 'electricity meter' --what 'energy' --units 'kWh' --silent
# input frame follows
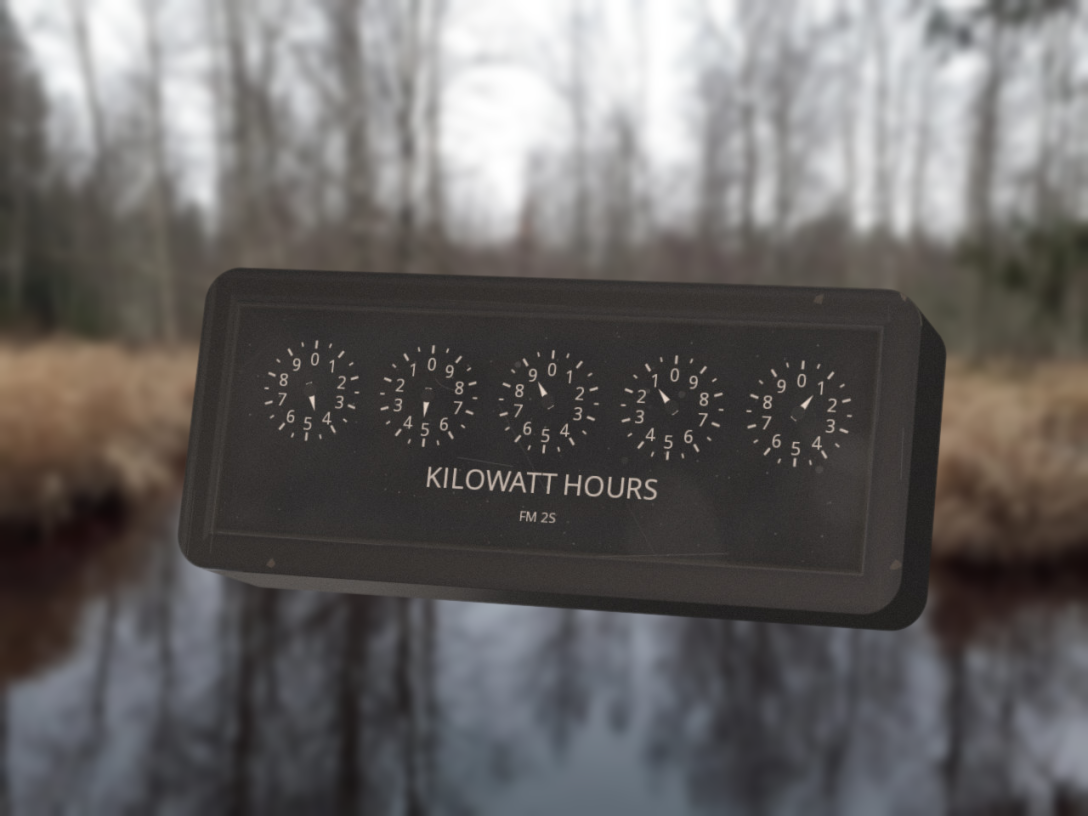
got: 44911 kWh
